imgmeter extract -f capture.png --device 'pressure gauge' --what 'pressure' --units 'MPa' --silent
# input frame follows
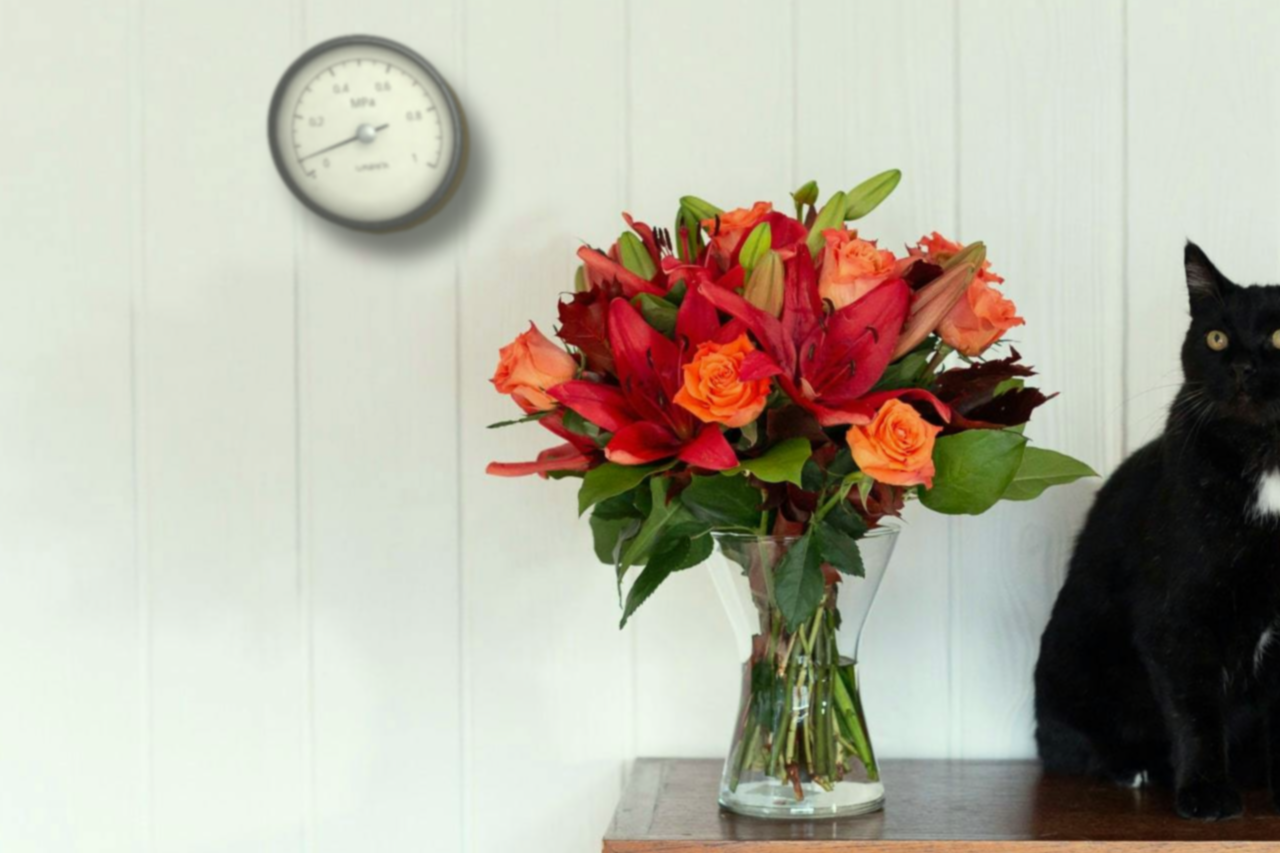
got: 0.05 MPa
